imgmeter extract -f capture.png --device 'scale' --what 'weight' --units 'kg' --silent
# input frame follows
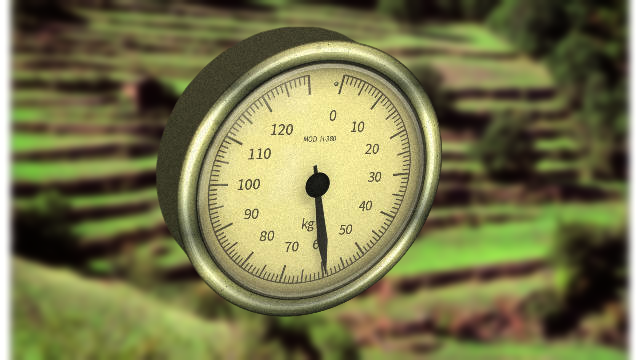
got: 60 kg
